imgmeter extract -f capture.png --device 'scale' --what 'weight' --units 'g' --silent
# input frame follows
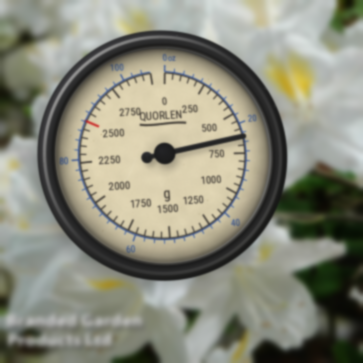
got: 650 g
